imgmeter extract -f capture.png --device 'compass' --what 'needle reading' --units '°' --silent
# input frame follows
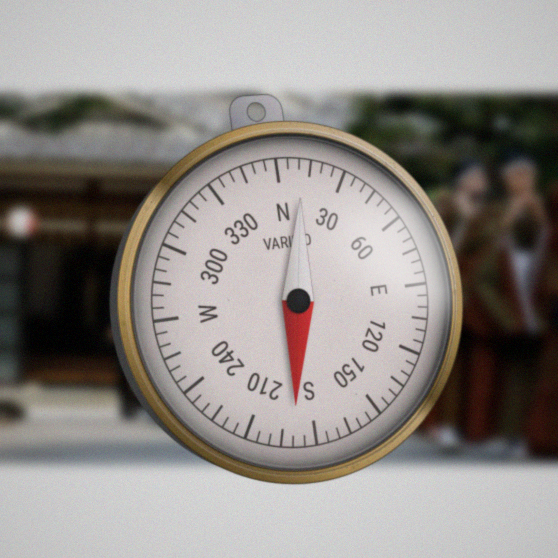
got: 190 °
